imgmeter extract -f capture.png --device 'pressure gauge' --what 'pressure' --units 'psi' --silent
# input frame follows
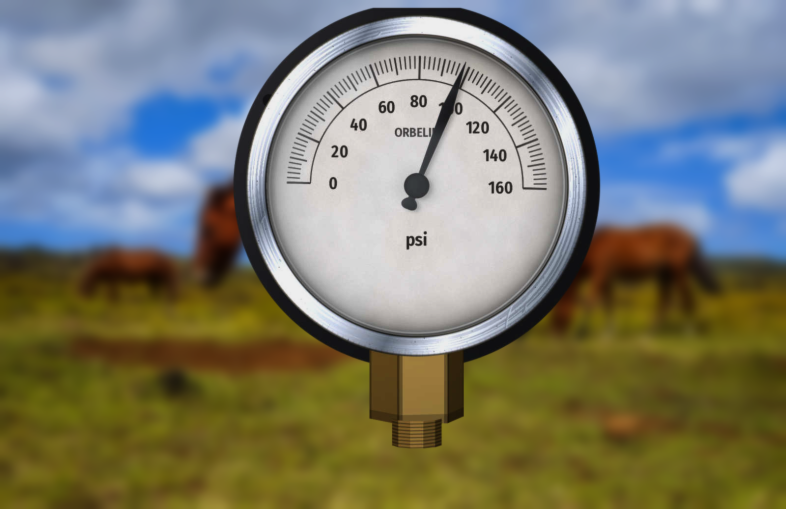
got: 98 psi
